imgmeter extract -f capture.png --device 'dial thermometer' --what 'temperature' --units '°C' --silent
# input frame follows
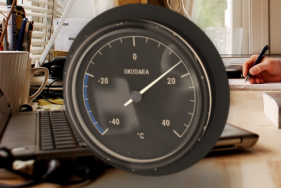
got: 16 °C
